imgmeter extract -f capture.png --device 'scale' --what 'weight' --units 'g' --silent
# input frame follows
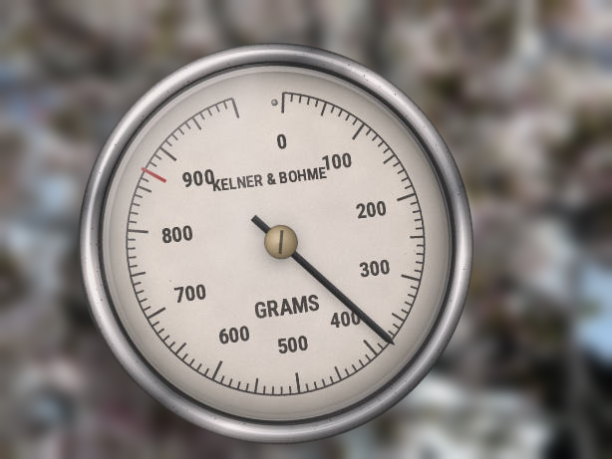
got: 380 g
